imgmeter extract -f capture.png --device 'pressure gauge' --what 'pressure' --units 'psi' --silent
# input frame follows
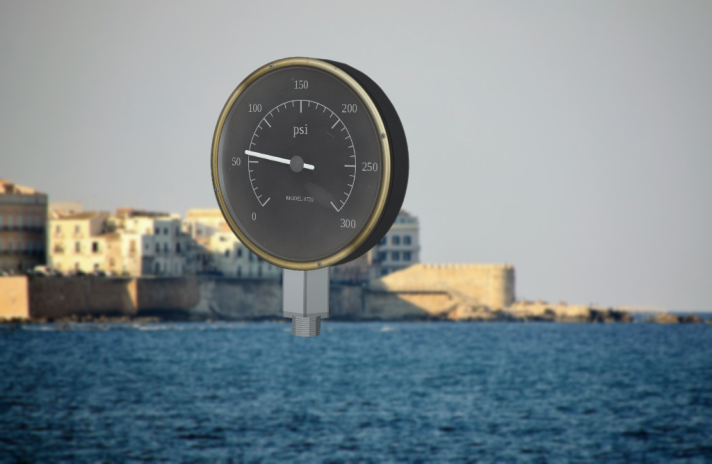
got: 60 psi
